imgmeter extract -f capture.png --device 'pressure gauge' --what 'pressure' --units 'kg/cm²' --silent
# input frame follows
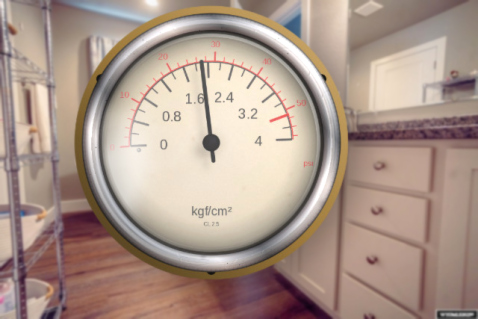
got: 1.9 kg/cm²
